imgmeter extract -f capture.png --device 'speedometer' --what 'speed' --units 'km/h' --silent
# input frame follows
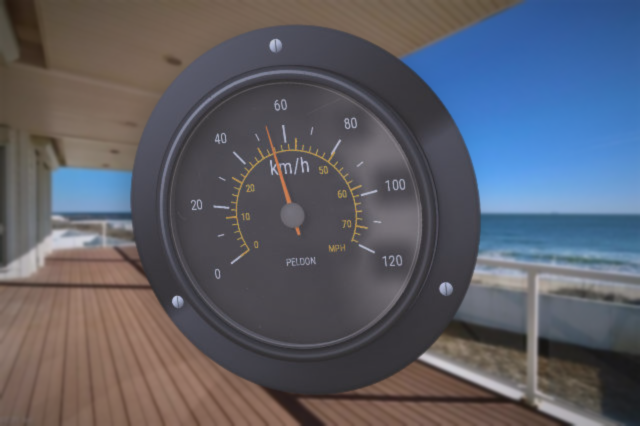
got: 55 km/h
